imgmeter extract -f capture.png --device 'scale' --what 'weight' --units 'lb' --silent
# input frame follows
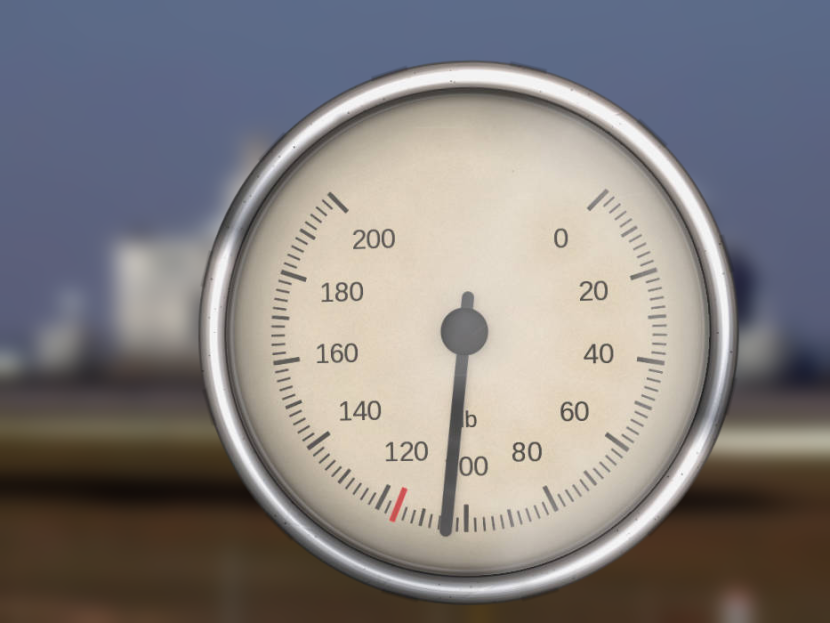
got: 104 lb
